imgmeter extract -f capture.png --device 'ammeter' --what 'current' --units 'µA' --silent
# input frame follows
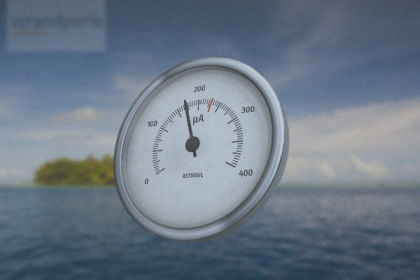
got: 175 µA
